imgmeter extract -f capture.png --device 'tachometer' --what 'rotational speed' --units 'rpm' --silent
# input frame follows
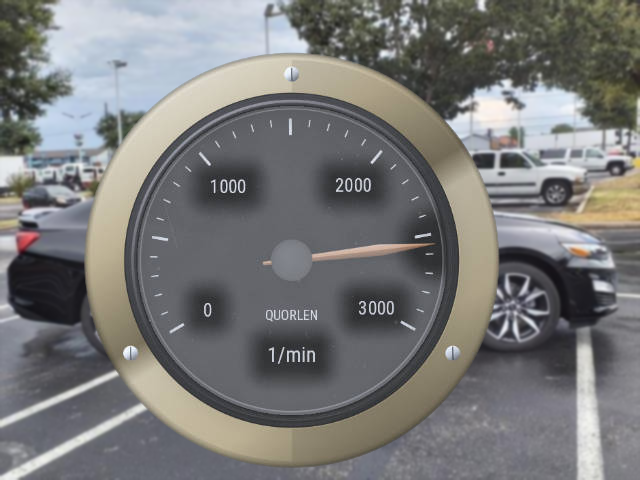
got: 2550 rpm
